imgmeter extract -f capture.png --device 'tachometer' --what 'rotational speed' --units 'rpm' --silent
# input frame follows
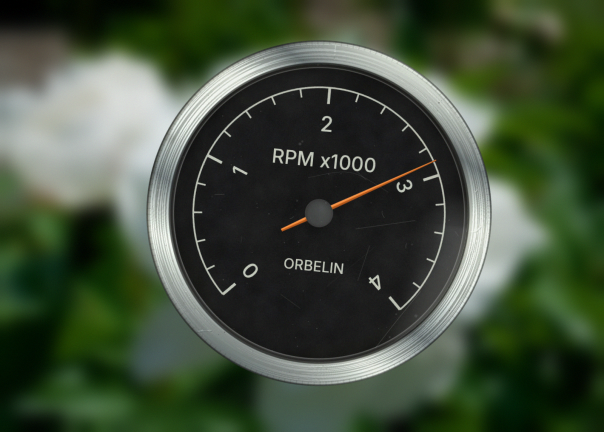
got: 2900 rpm
